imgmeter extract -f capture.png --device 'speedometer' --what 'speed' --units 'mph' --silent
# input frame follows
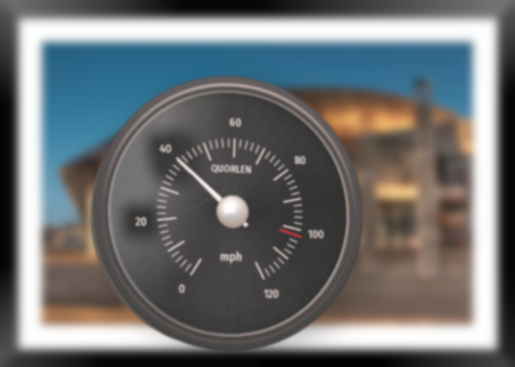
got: 40 mph
